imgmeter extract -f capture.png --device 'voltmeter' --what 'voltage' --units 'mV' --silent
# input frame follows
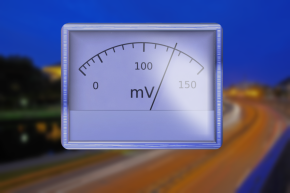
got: 125 mV
